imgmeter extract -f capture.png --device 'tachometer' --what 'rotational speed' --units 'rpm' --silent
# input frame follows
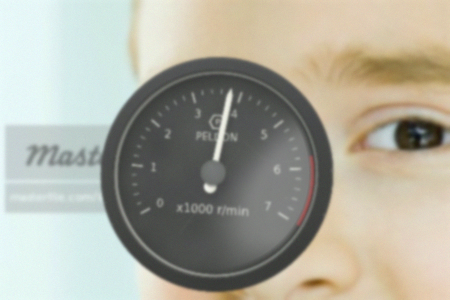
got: 3800 rpm
